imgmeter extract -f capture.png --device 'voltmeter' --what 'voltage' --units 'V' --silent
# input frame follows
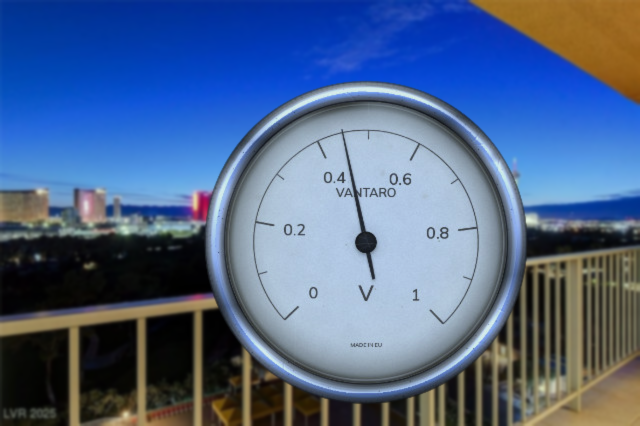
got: 0.45 V
